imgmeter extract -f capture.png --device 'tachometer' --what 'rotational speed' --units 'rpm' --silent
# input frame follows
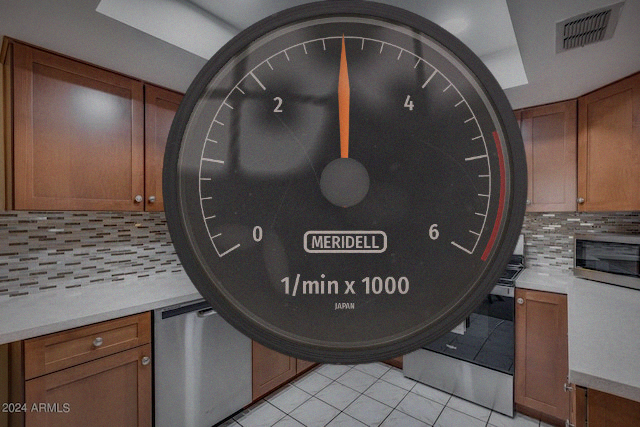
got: 3000 rpm
